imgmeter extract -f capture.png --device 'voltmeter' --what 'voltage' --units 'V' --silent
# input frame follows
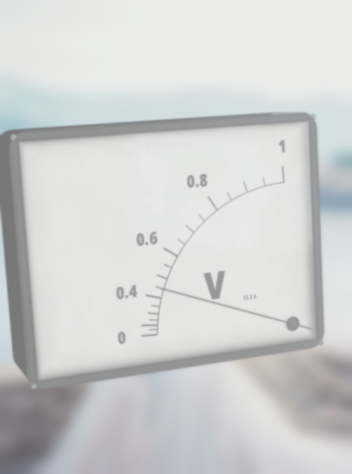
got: 0.45 V
